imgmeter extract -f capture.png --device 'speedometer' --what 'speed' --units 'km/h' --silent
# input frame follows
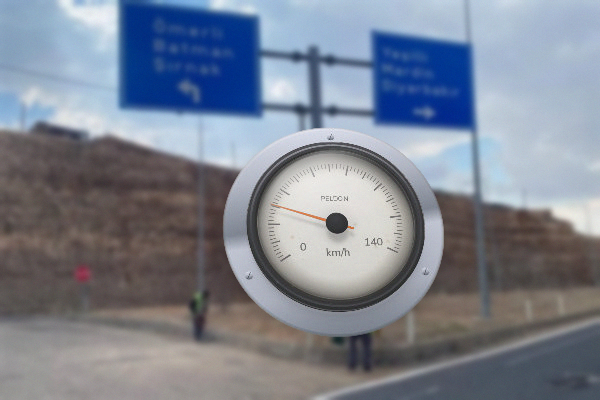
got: 30 km/h
